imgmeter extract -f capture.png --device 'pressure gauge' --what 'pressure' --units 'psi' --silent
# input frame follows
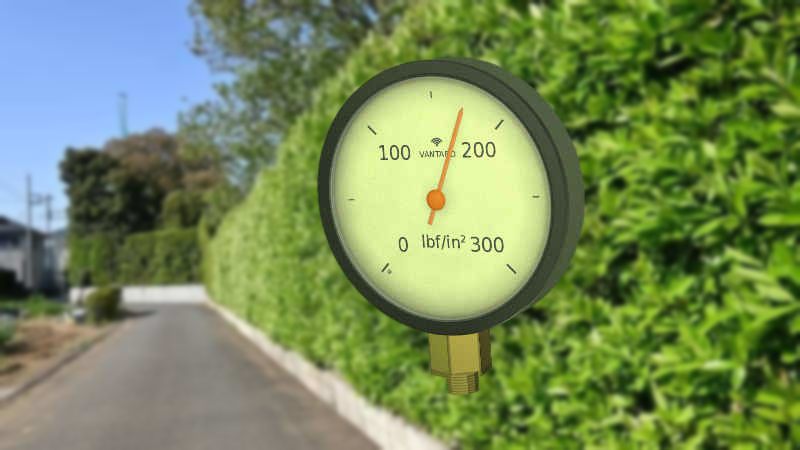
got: 175 psi
